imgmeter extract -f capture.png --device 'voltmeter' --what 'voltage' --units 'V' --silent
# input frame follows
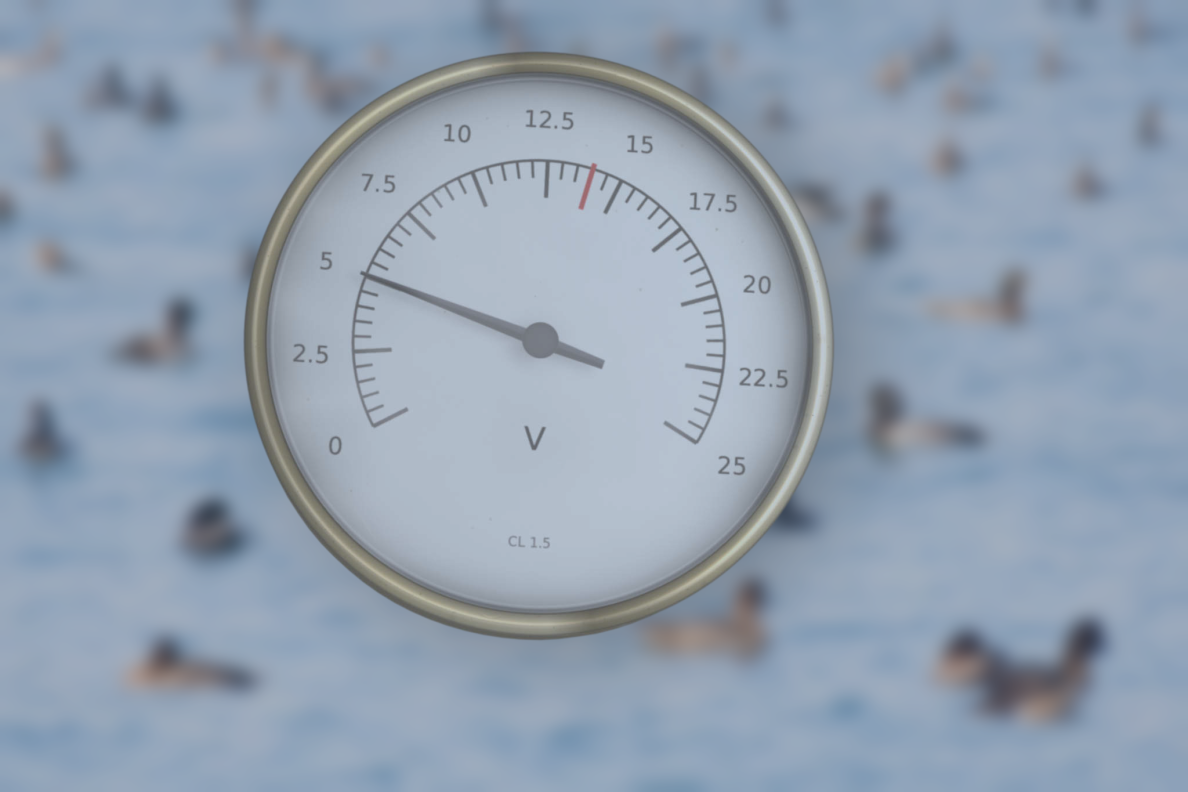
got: 5 V
